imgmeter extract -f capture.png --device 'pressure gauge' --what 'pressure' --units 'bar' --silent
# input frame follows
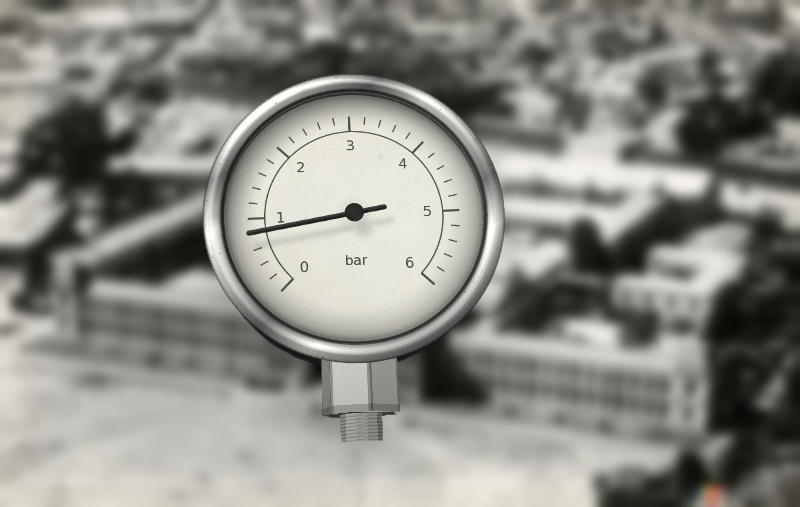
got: 0.8 bar
